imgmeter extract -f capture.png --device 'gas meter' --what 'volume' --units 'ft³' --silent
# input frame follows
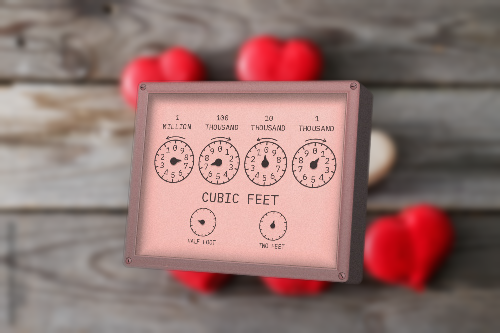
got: 770100 ft³
